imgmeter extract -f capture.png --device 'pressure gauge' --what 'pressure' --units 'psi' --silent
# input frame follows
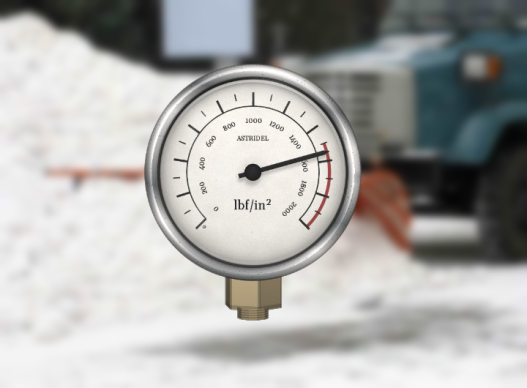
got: 1550 psi
